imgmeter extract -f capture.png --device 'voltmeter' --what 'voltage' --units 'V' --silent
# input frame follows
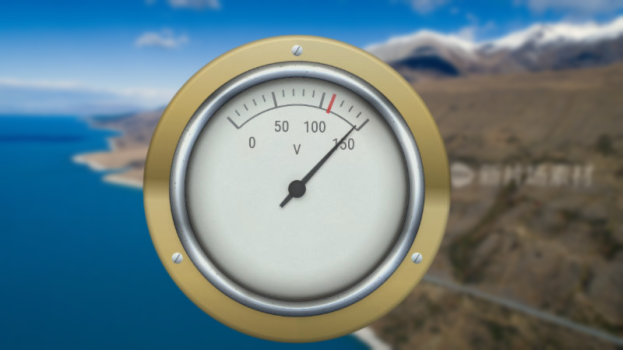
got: 145 V
